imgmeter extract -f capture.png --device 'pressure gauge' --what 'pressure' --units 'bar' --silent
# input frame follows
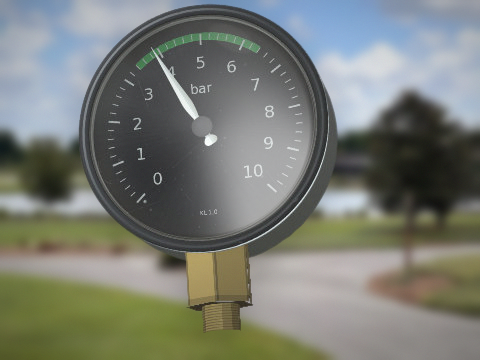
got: 3.9 bar
